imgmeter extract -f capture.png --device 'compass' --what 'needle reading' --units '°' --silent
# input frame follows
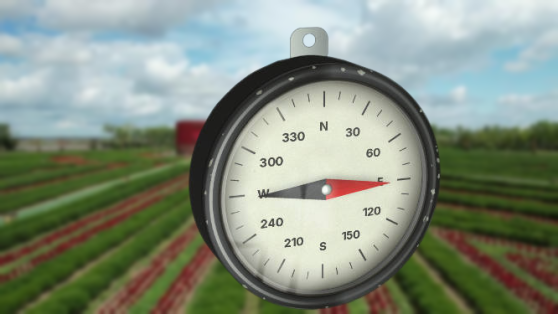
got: 90 °
